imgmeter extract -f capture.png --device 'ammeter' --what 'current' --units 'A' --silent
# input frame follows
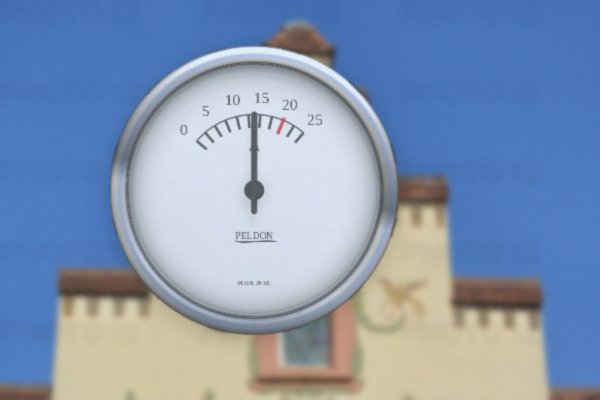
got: 13.75 A
